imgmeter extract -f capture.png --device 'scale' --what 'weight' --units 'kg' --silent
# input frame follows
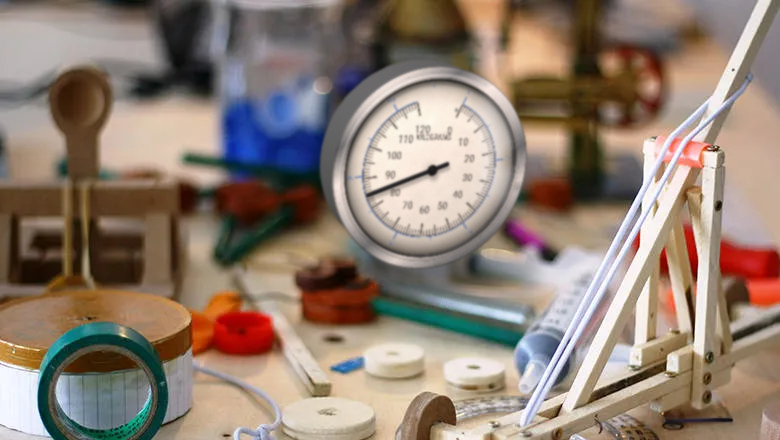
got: 85 kg
